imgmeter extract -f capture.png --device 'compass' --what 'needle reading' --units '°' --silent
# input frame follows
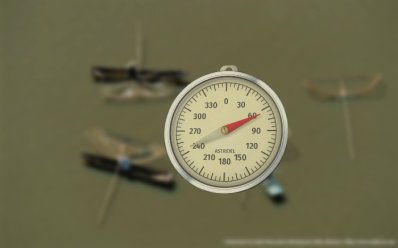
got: 65 °
